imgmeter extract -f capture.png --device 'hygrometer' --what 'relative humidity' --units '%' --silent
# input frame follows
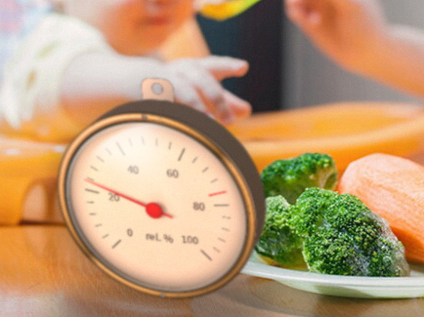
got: 24 %
